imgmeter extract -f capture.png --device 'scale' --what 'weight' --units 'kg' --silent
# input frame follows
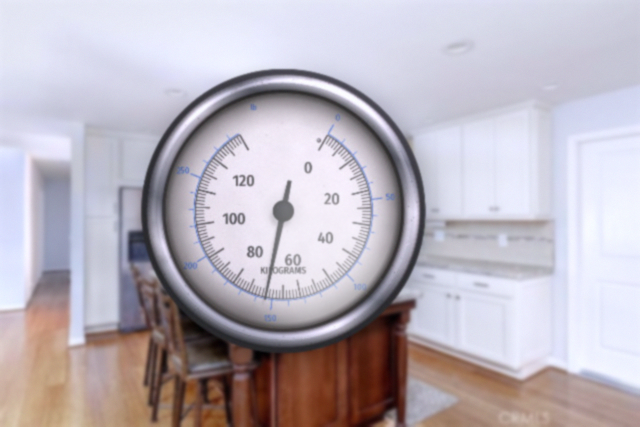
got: 70 kg
